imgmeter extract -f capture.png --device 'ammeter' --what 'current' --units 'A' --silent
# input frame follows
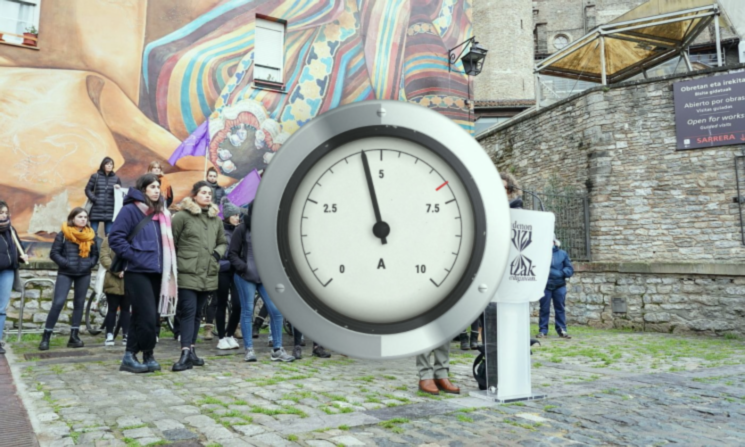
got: 4.5 A
